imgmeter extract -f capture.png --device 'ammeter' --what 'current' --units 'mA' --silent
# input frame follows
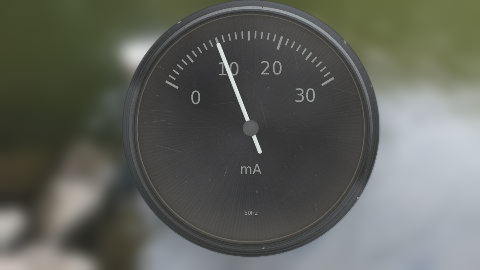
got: 10 mA
